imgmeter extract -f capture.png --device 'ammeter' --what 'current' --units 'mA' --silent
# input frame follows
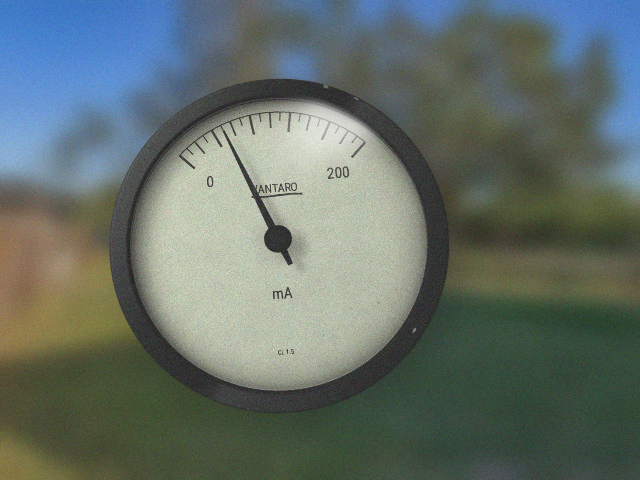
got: 50 mA
